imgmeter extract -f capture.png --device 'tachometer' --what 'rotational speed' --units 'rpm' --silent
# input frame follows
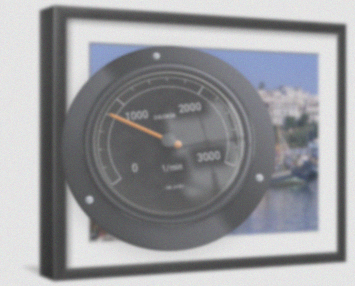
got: 800 rpm
